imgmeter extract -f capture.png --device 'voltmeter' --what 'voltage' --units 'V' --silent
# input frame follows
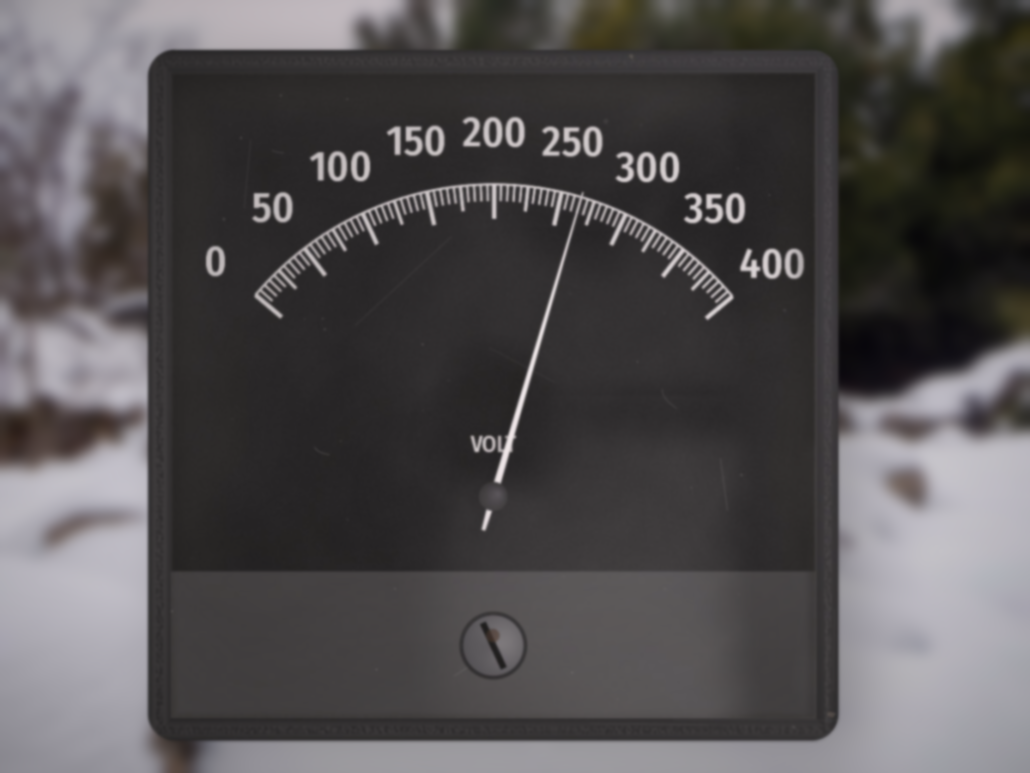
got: 265 V
